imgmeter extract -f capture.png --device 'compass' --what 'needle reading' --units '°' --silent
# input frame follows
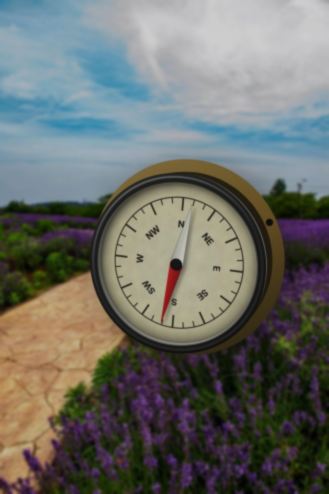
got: 190 °
